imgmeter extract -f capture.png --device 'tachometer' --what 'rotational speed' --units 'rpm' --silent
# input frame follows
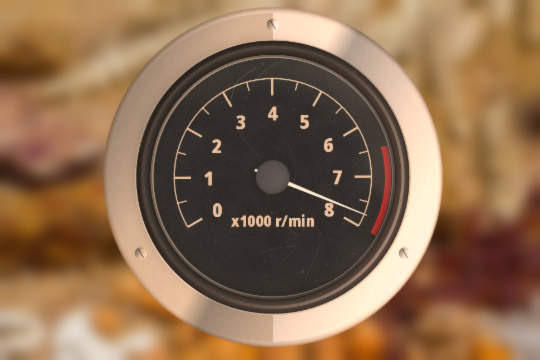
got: 7750 rpm
